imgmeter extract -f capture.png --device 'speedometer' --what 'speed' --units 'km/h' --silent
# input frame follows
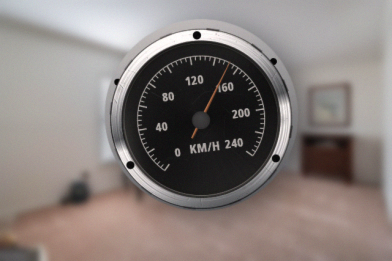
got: 152 km/h
